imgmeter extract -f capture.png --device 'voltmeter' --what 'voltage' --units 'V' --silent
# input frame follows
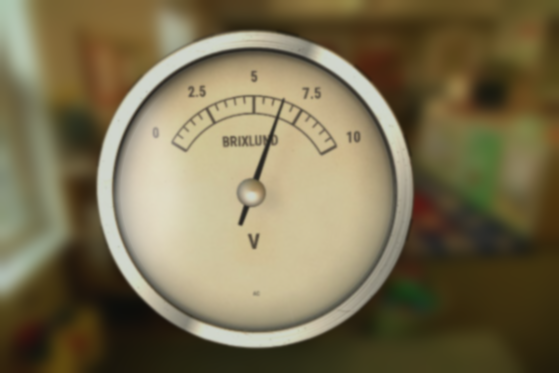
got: 6.5 V
